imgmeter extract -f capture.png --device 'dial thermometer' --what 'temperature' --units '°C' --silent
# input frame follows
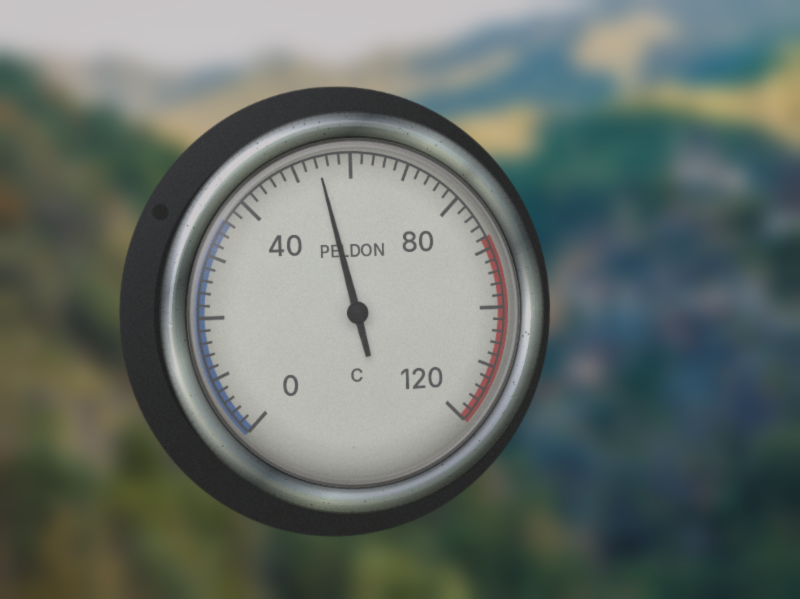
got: 54 °C
